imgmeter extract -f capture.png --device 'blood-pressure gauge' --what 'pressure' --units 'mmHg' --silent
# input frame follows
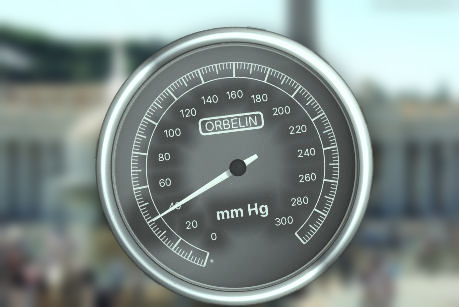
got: 40 mmHg
